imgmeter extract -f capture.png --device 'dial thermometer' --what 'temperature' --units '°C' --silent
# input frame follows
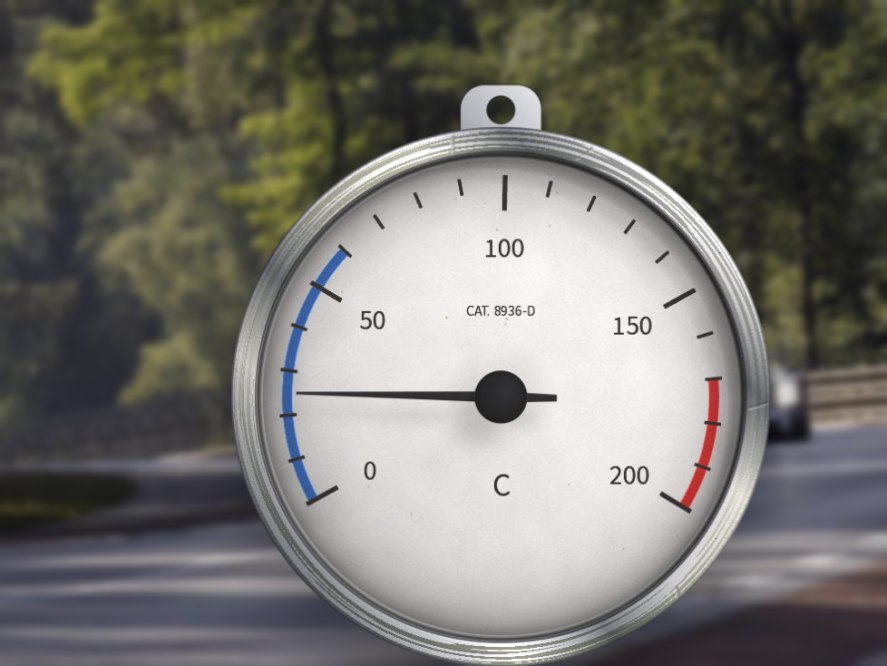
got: 25 °C
